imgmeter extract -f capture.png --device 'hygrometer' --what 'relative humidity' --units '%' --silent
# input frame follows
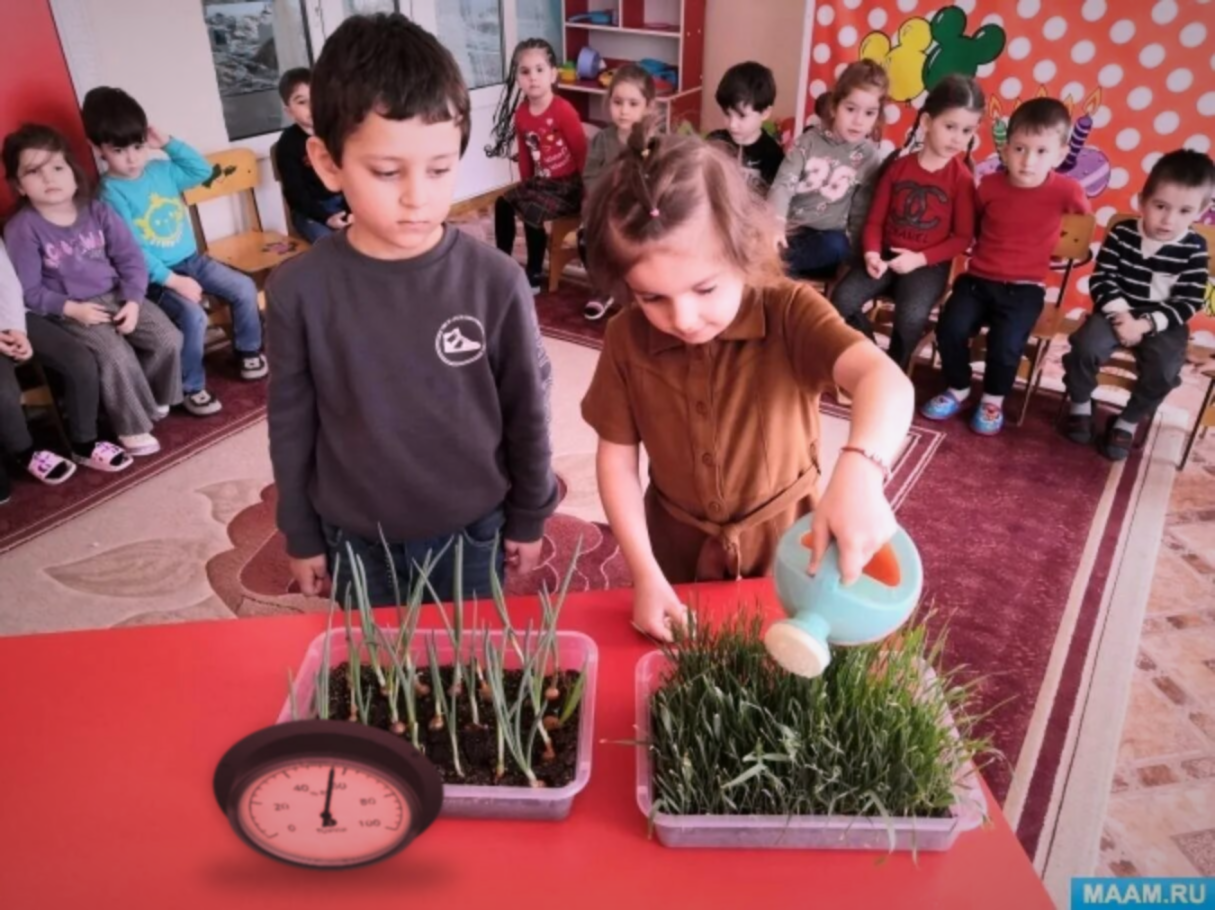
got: 56 %
